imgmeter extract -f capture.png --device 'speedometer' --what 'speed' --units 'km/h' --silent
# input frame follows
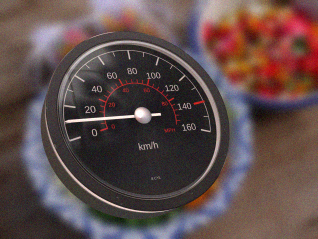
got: 10 km/h
